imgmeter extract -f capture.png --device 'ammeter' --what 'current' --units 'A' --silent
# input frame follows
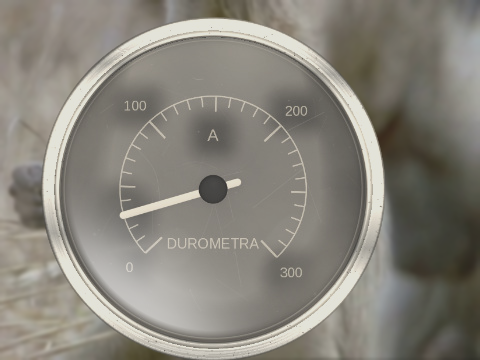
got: 30 A
